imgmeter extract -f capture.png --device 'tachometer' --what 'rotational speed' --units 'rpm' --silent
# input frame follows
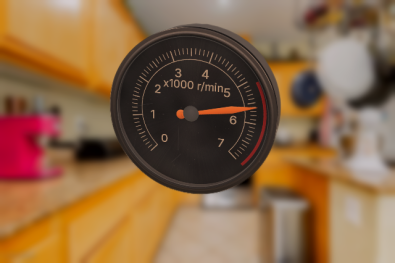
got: 5600 rpm
